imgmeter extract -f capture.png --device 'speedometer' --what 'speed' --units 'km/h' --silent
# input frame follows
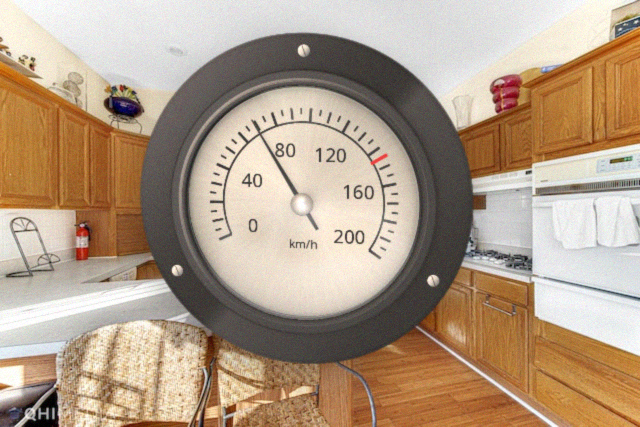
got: 70 km/h
